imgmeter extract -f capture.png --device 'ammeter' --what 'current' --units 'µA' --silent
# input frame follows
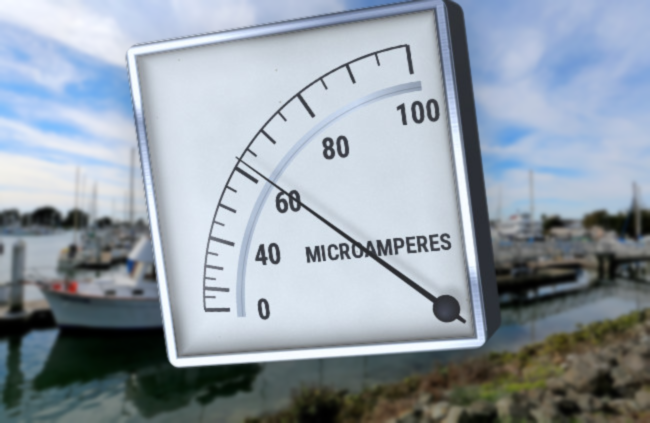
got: 62.5 µA
